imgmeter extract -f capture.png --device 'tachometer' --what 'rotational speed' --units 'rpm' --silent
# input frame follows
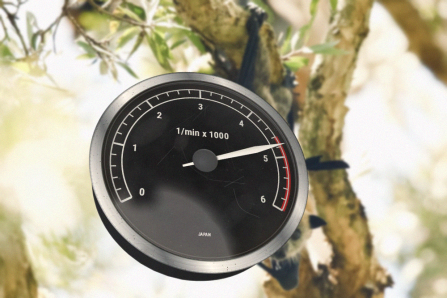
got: 4800 rpm
